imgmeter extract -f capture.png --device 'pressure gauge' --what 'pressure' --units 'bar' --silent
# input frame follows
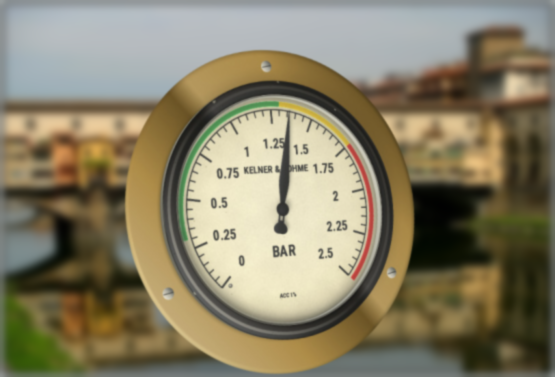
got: 1.35 bar
